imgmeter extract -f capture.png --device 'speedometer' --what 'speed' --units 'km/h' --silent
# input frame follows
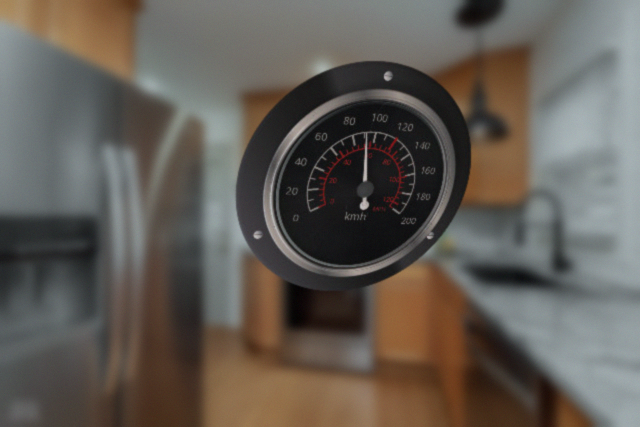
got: 90 km/h
